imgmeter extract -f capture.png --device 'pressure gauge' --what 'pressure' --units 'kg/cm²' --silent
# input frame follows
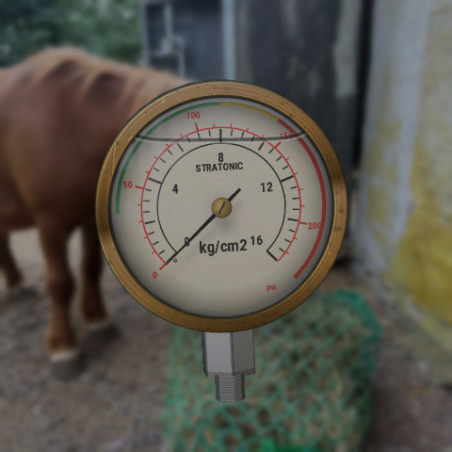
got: 0 kg/cm²
